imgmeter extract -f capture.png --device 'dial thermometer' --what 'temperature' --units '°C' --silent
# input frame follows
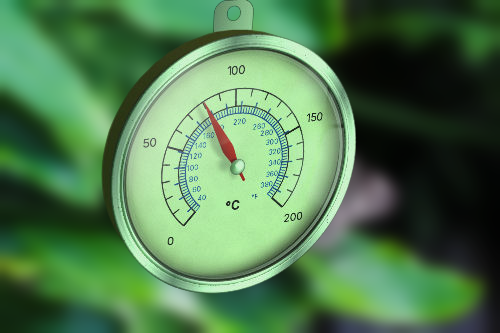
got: 80 °C
